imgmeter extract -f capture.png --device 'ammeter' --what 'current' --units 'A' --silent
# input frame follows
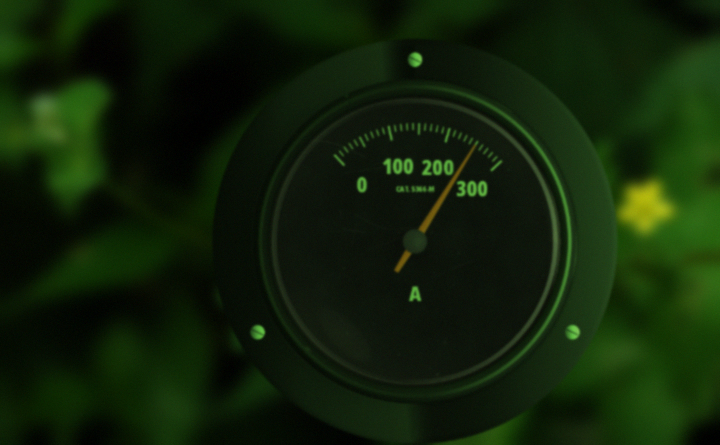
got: 250 A
